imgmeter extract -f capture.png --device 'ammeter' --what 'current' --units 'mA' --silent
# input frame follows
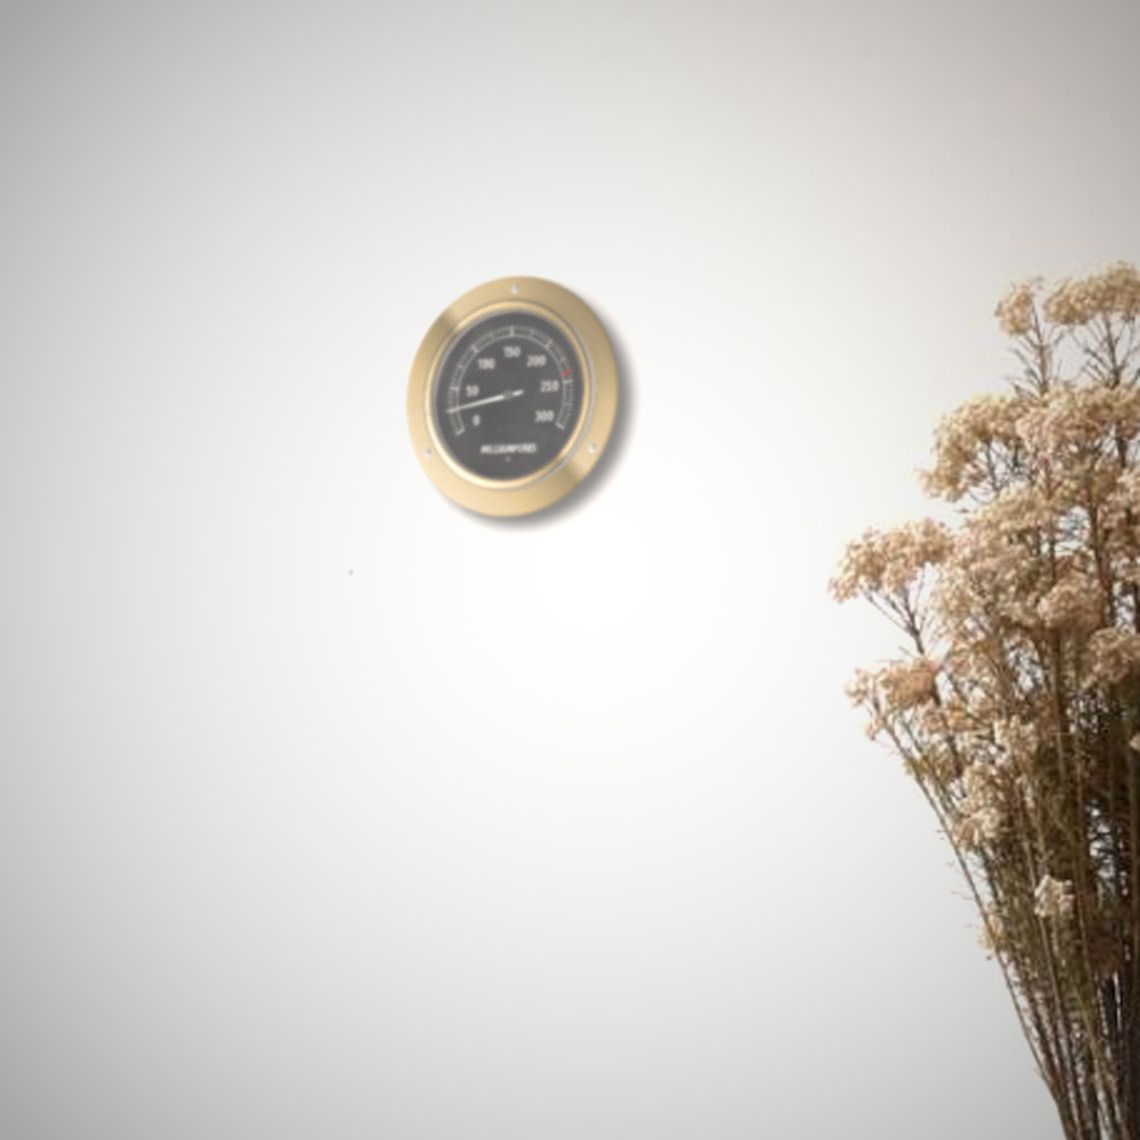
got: 25 mA
